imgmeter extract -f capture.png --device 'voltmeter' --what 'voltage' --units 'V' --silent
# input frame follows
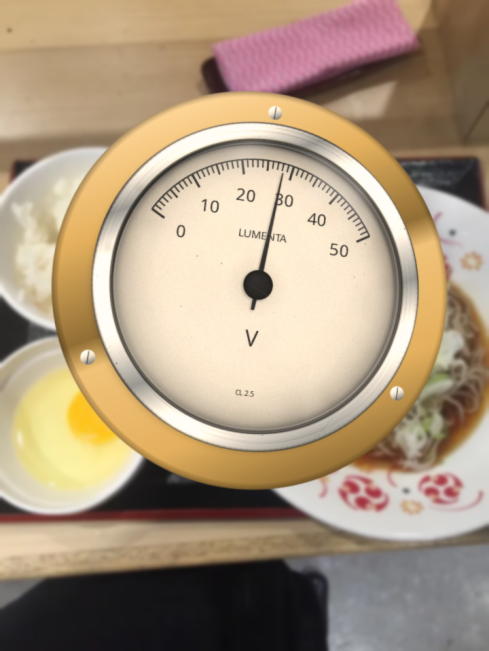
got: 28 V
